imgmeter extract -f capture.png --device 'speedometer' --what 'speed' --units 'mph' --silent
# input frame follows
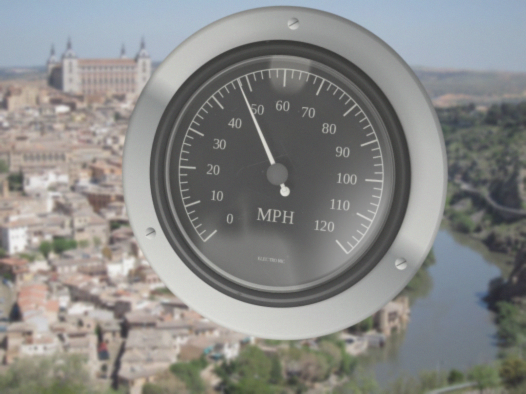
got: 48 mph
